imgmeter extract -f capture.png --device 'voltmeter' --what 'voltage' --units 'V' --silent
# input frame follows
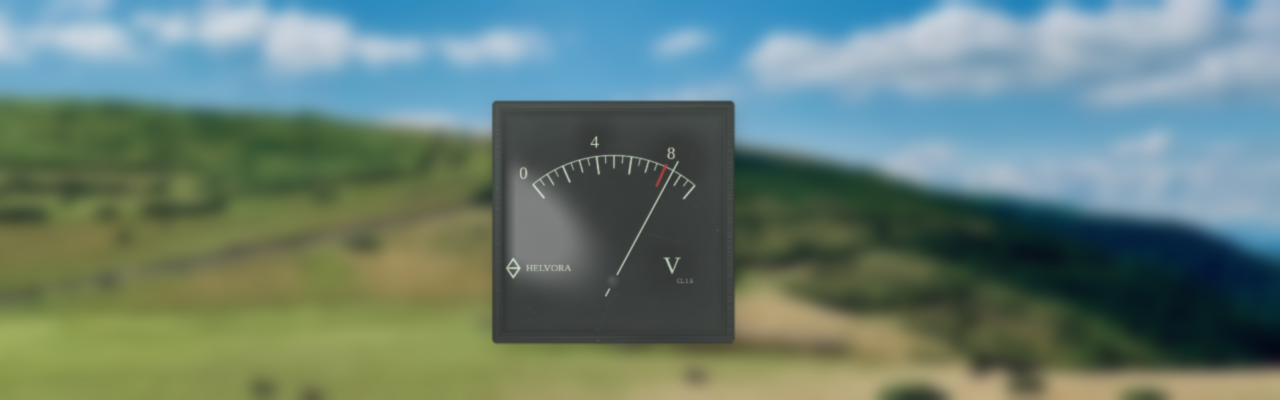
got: 8.5 V
